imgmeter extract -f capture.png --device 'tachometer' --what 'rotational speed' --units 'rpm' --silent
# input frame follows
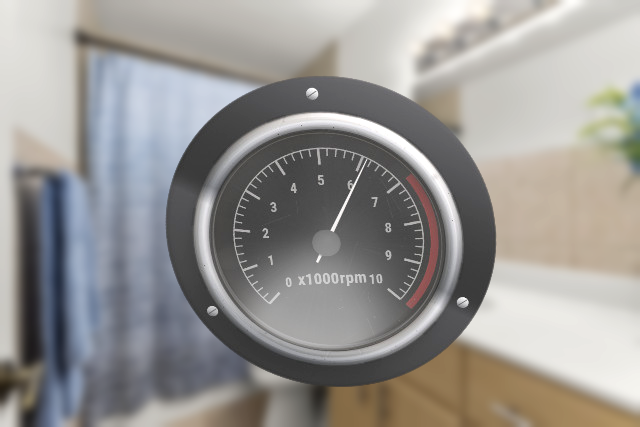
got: 6100 rpm
